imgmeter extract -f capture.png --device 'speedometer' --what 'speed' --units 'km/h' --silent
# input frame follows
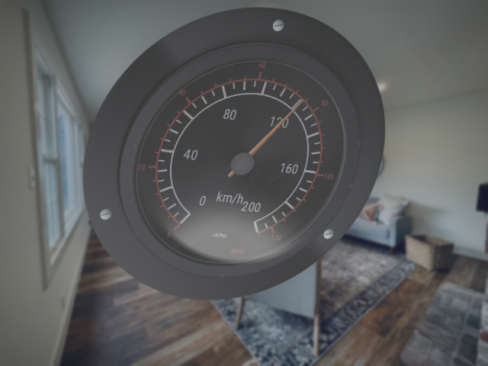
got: 120 km/h
